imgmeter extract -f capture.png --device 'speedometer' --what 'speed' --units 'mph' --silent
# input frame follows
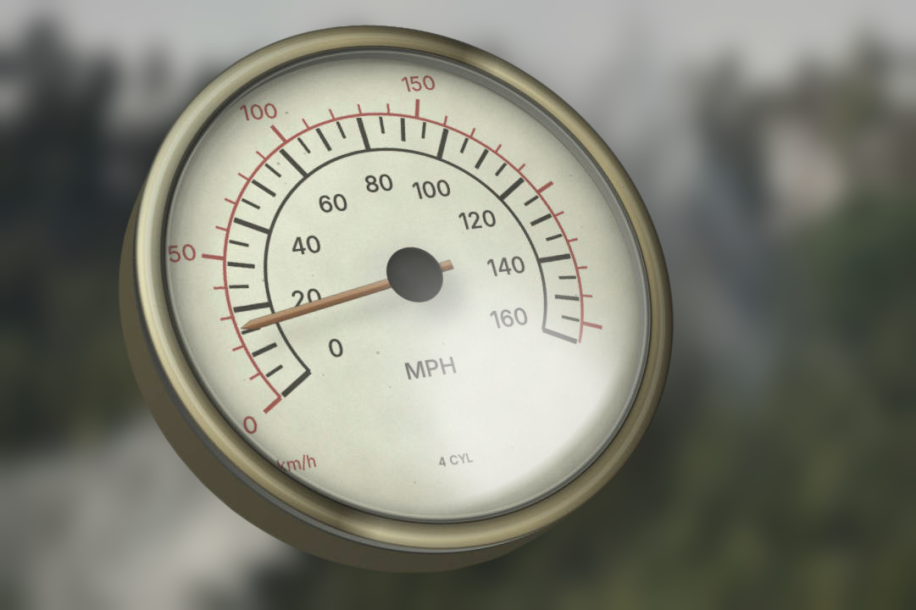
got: 15 mph
